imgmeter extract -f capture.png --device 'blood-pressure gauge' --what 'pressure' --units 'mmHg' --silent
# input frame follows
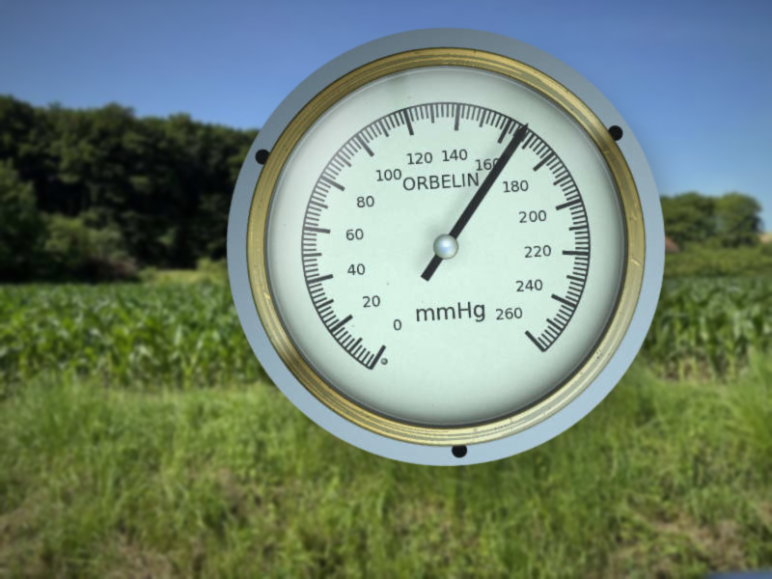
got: 166 mmHg
